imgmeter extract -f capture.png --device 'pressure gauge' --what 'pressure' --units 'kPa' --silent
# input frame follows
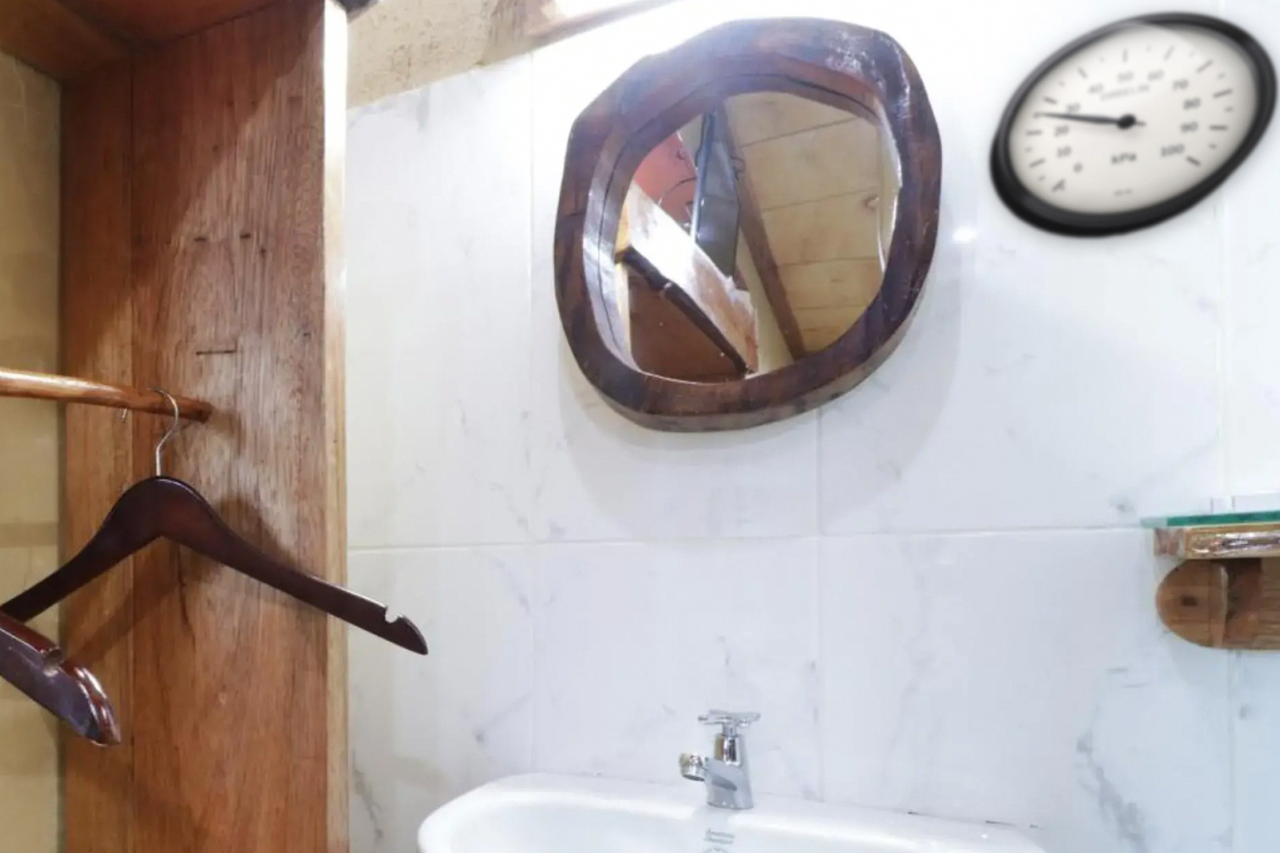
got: 25 kPa
